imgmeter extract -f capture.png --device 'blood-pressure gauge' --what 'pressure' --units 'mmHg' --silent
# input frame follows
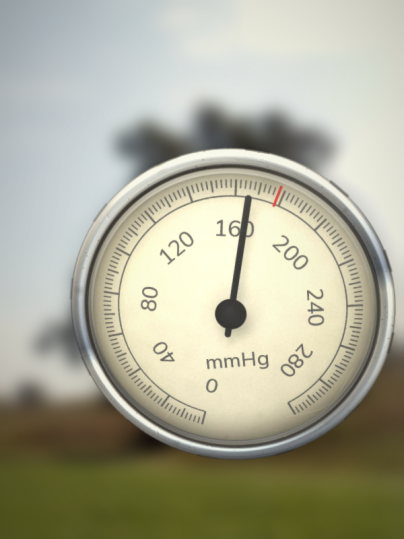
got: 166 mmHg
